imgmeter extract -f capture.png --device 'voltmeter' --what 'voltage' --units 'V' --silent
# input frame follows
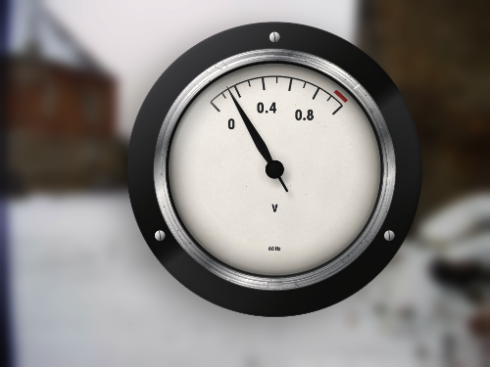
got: 0.15 V
